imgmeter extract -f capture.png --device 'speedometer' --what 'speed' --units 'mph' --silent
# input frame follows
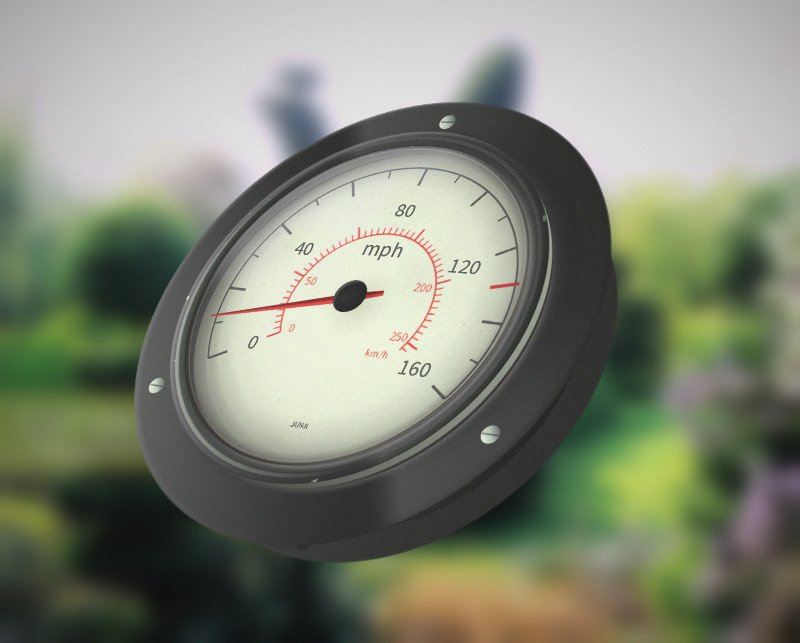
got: 10 mph
